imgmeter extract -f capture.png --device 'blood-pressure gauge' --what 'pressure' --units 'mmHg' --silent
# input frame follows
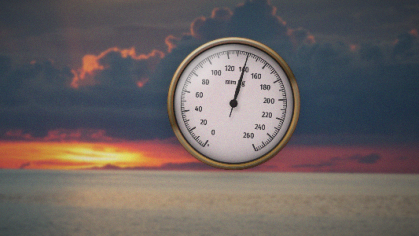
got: 140 mmHg
